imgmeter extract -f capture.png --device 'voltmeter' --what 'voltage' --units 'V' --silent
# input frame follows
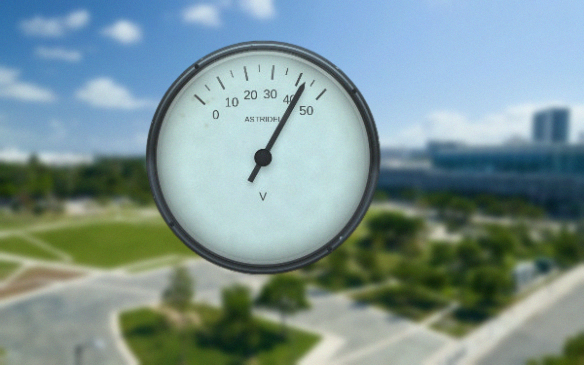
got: 42.5 V
